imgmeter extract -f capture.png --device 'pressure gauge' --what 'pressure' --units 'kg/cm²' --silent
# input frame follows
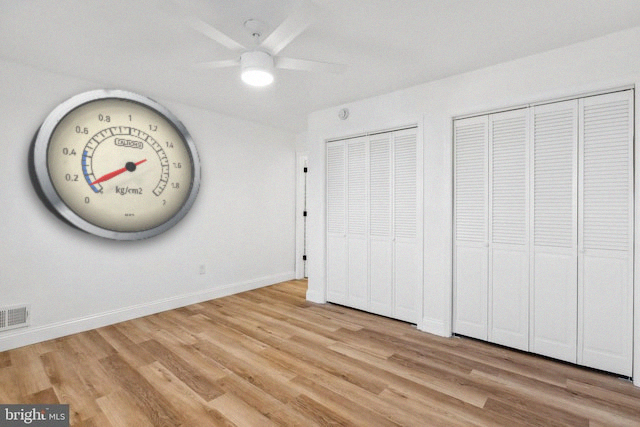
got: 0.1 kg/cm²
